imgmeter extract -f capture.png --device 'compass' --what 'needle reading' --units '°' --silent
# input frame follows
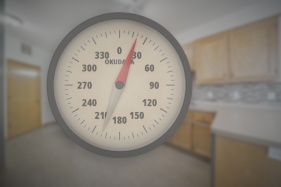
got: 20 °
